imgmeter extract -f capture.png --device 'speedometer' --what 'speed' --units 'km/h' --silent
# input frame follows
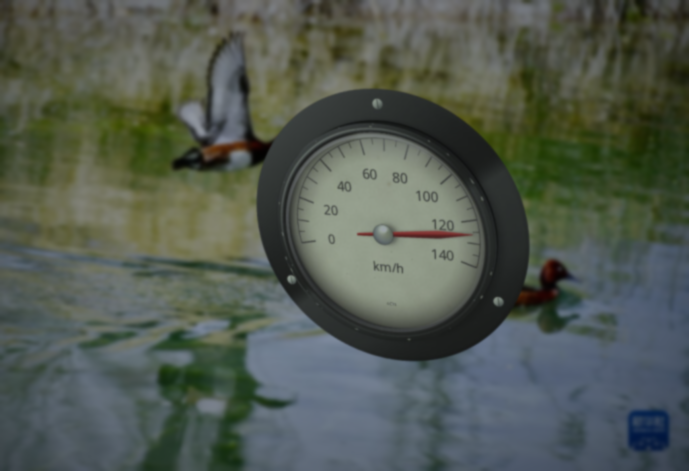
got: 125 km/h
